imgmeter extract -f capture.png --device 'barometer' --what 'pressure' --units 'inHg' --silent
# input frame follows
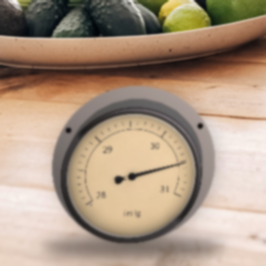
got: 30.5 inHg
